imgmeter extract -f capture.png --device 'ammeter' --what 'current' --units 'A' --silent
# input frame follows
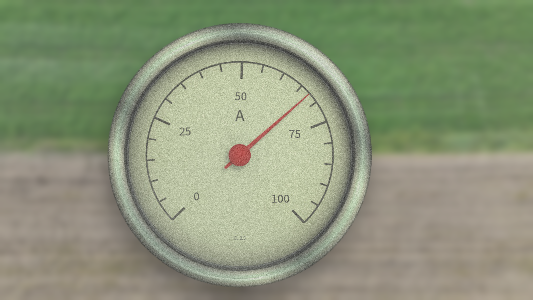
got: 67.5 A
